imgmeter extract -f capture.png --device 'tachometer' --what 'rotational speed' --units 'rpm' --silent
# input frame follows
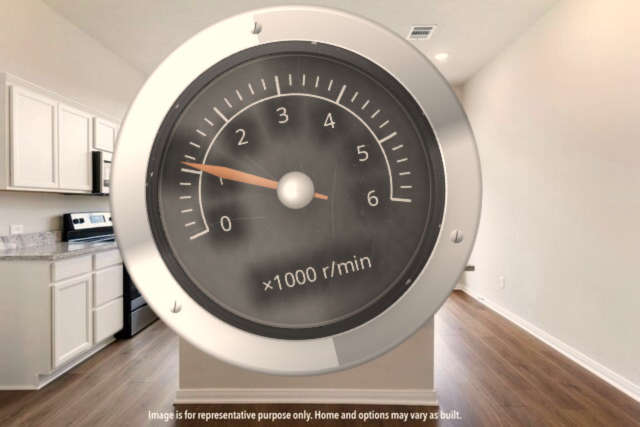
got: 1100 rpm
